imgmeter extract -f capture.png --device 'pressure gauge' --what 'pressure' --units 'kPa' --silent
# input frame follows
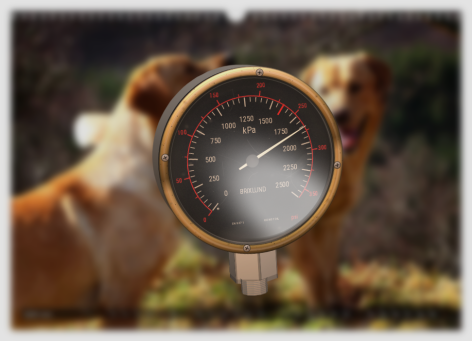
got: 1850 kPa
